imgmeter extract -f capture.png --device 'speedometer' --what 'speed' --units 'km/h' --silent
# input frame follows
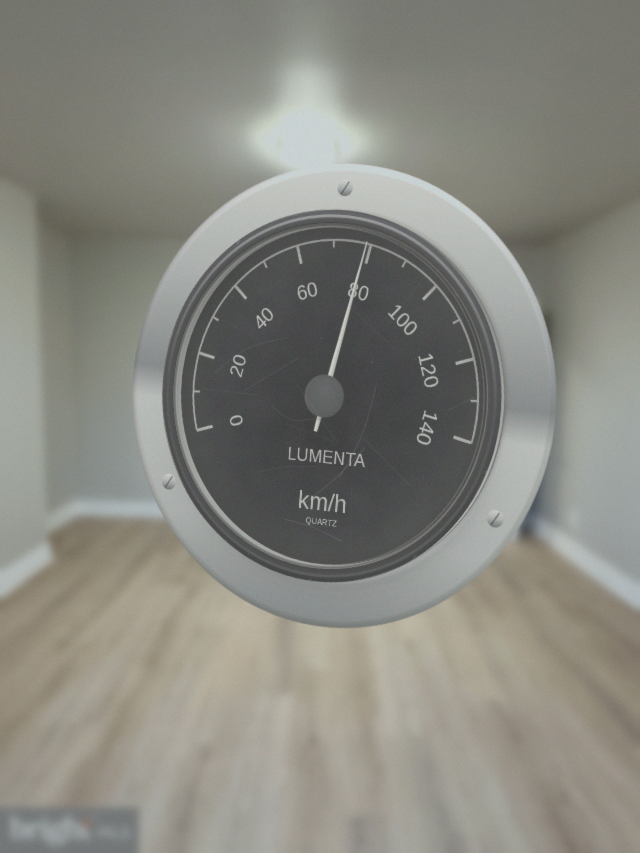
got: 80 km/h
